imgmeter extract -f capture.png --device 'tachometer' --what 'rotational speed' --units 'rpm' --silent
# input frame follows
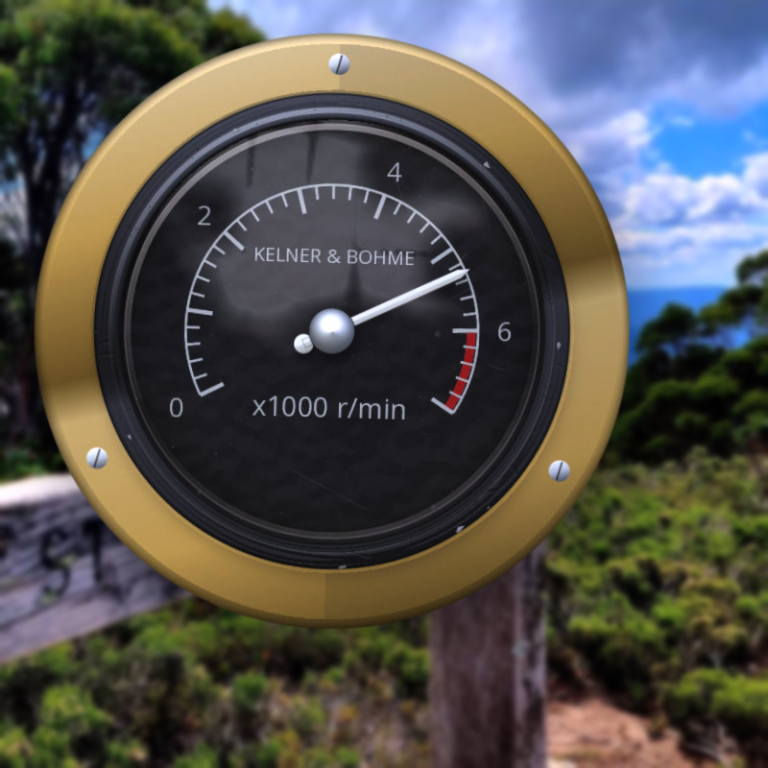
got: 5300 rpm
